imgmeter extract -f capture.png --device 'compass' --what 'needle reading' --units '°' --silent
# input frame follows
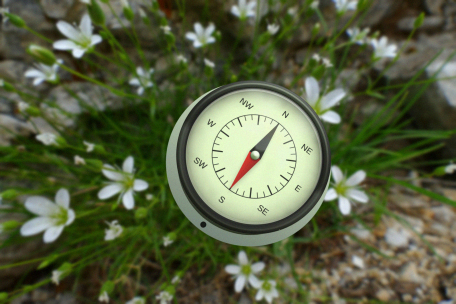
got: 180 °
